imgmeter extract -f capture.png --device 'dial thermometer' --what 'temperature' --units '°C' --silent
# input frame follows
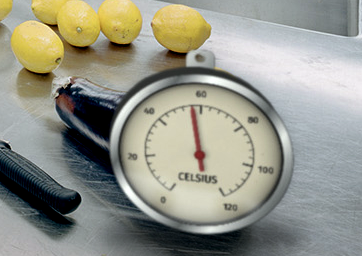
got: 56 °C
